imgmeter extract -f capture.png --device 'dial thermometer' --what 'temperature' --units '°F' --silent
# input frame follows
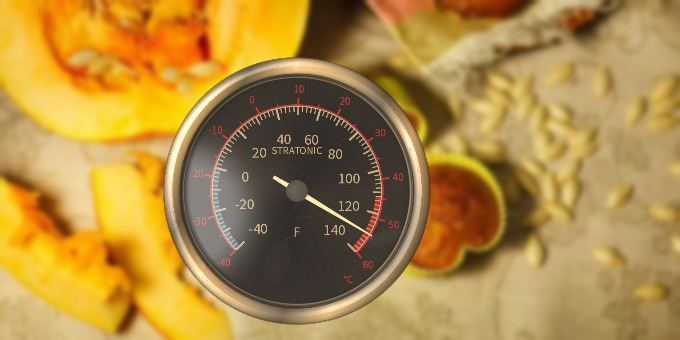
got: 130 °F
